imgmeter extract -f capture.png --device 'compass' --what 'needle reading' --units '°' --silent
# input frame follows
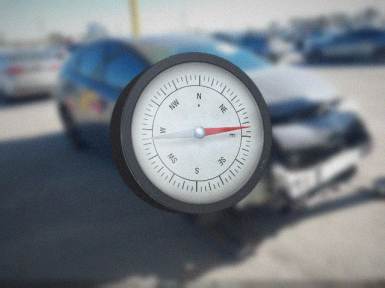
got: 80 °
